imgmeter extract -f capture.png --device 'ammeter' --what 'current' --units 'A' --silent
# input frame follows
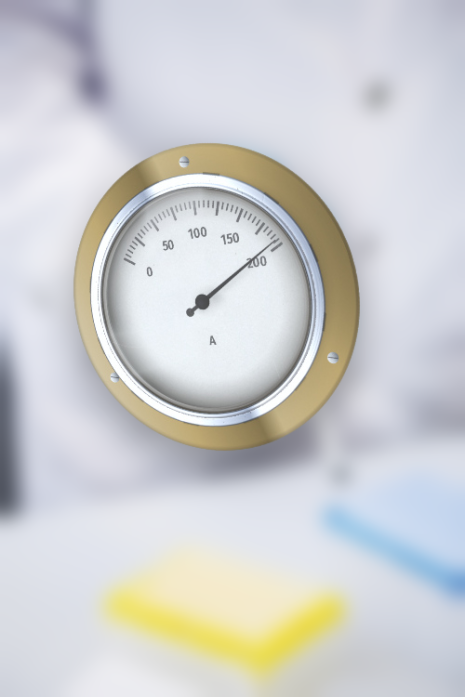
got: 195 A
